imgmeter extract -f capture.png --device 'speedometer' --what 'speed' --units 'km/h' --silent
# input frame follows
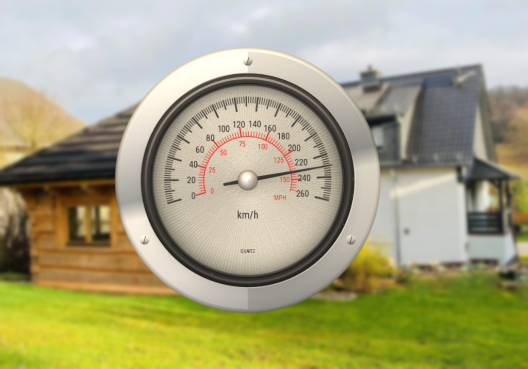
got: 230 km/h
